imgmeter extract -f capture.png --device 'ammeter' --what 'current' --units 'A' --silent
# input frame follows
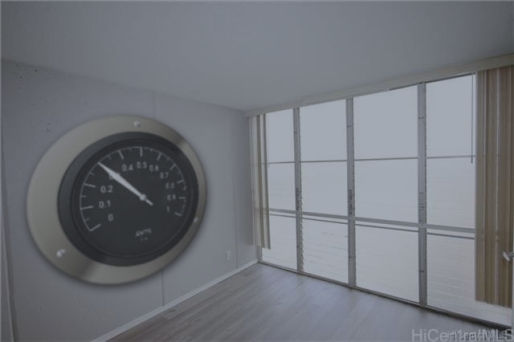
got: 0.3 A
